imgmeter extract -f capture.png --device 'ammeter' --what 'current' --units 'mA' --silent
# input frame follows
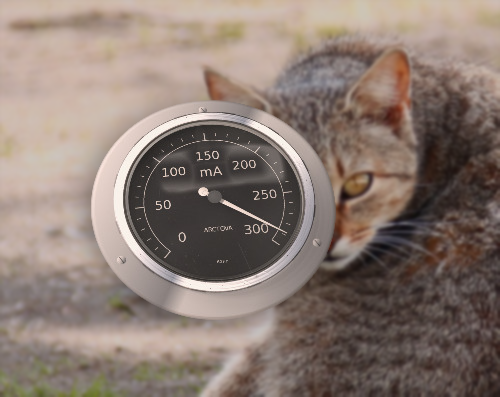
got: 290 mA
